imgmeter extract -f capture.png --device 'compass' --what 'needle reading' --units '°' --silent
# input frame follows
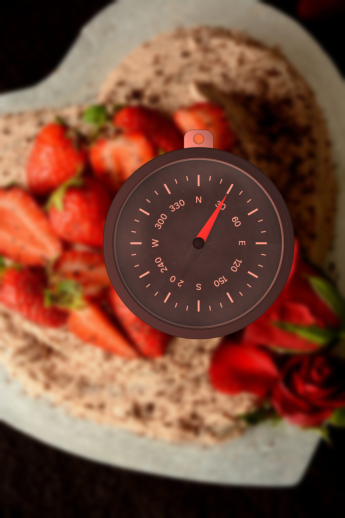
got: 30 °
